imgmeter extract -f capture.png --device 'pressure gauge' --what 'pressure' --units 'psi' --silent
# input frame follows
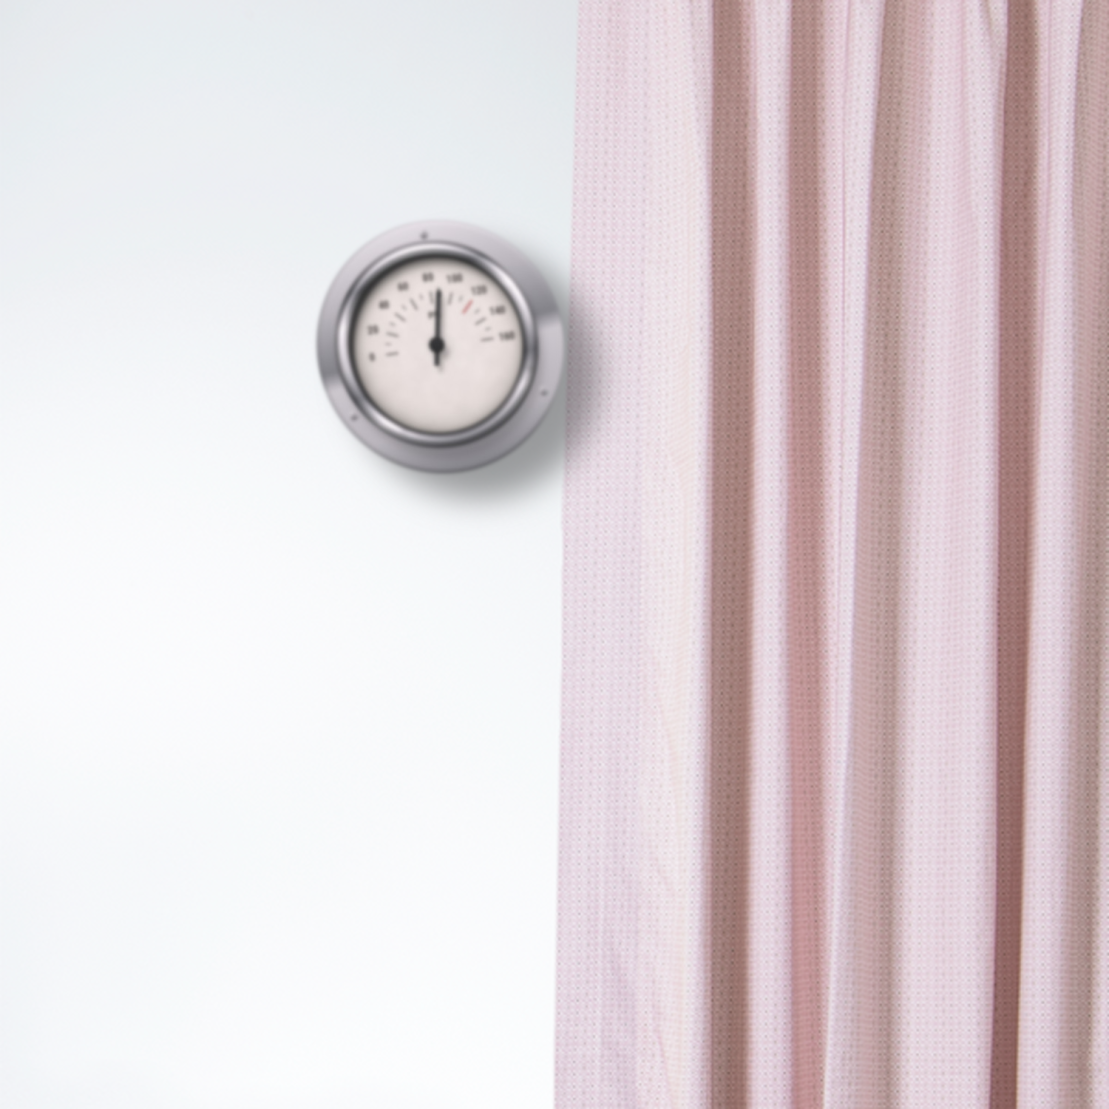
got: 90 psi
